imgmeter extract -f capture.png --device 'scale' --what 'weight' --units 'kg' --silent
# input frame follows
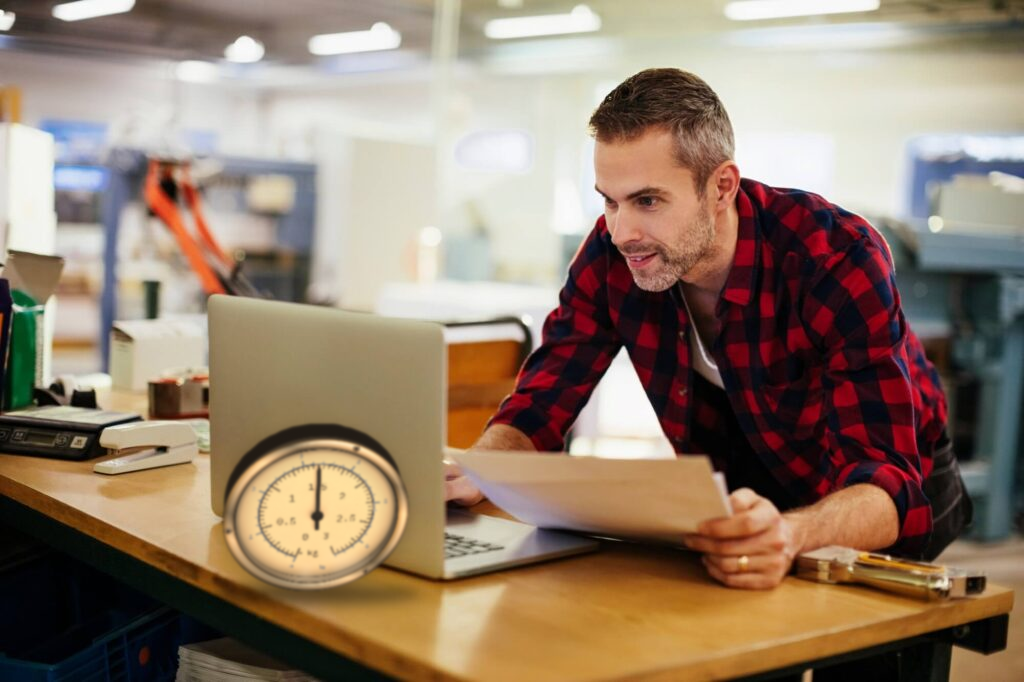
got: 1.5 kg
